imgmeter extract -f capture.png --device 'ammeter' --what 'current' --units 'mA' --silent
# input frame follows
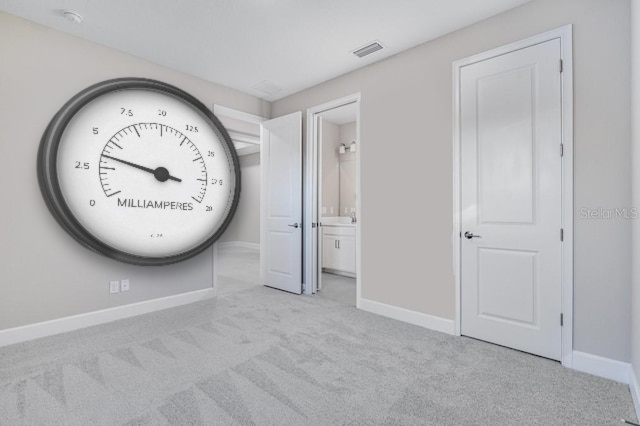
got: 3.5 mA
